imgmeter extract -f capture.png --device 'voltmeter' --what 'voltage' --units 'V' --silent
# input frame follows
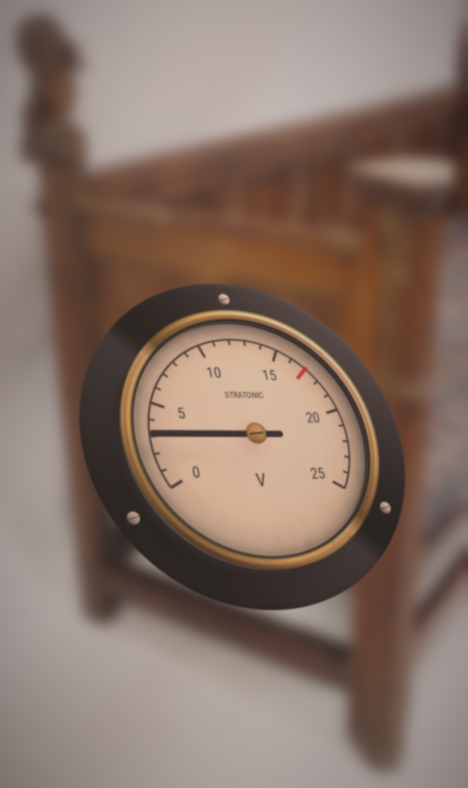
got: 3 V
